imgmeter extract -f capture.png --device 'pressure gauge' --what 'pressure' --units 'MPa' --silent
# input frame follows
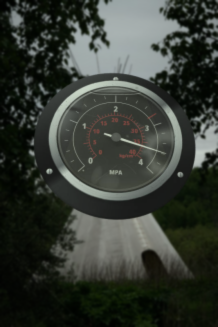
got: 3.6 MPa
